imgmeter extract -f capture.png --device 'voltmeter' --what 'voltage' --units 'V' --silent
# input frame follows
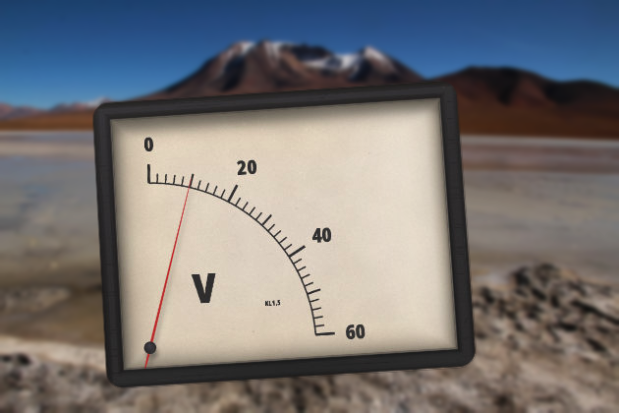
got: 10 V
